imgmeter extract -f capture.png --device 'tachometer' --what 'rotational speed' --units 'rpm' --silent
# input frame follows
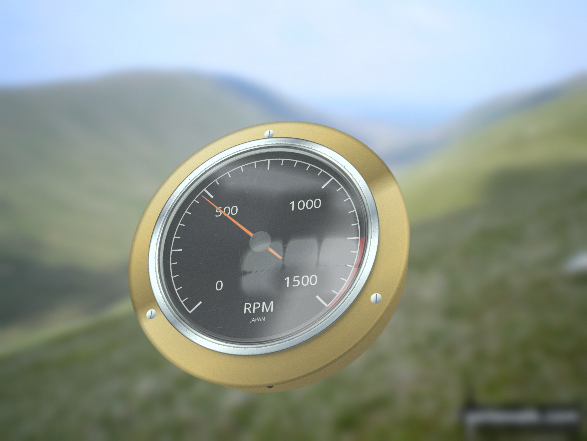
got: 475 rpm
